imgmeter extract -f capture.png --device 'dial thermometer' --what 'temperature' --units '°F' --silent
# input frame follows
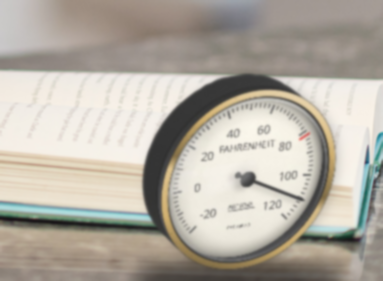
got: 110 °F
